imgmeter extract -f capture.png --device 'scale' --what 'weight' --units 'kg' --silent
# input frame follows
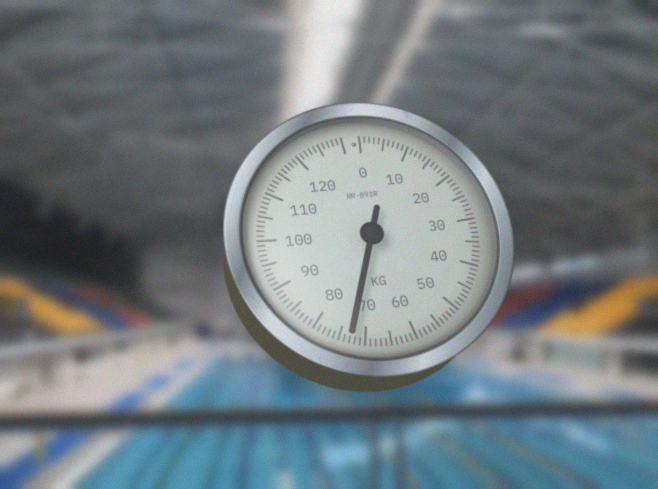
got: 73 kg
